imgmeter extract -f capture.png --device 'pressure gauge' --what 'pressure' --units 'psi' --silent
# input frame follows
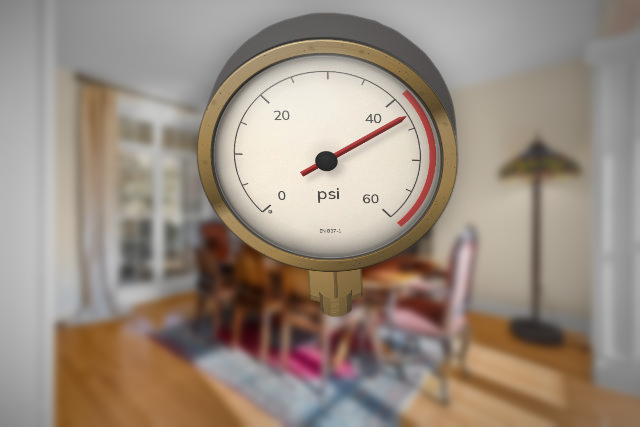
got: 42.5 psi
